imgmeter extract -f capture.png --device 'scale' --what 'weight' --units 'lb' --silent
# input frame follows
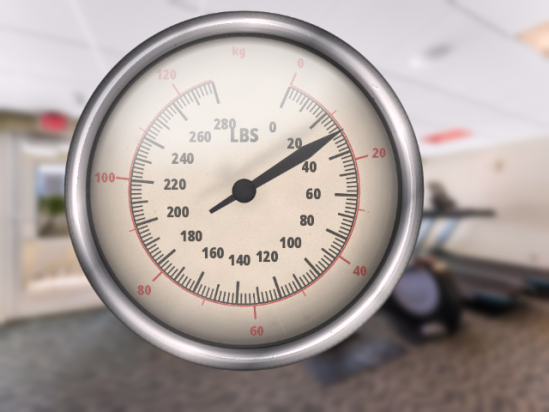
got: 30 lb
